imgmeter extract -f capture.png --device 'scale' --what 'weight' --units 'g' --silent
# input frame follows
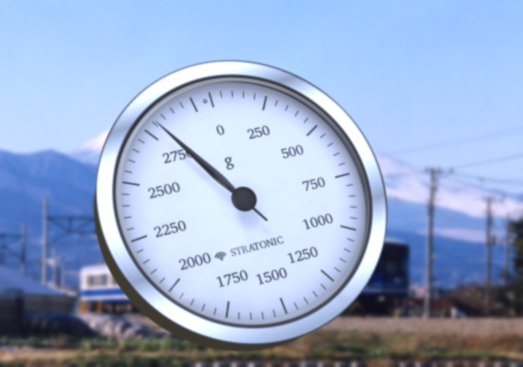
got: 2800 g
